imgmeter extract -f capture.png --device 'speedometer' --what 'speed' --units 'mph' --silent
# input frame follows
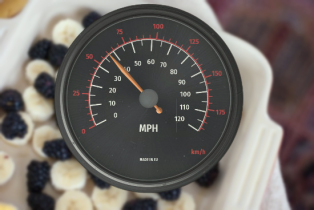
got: 37.5 mph
